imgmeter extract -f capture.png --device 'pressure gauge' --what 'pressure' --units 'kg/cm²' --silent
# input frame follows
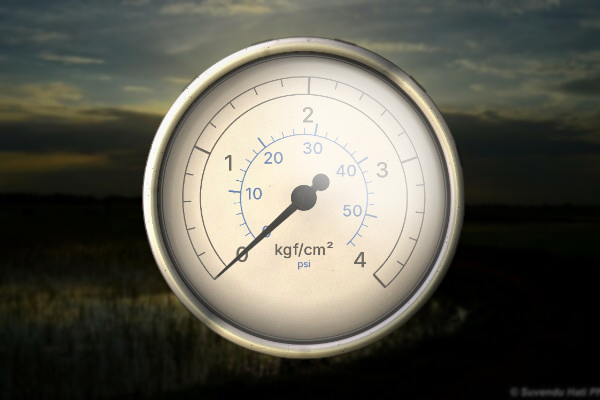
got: 0 kg/cm²
